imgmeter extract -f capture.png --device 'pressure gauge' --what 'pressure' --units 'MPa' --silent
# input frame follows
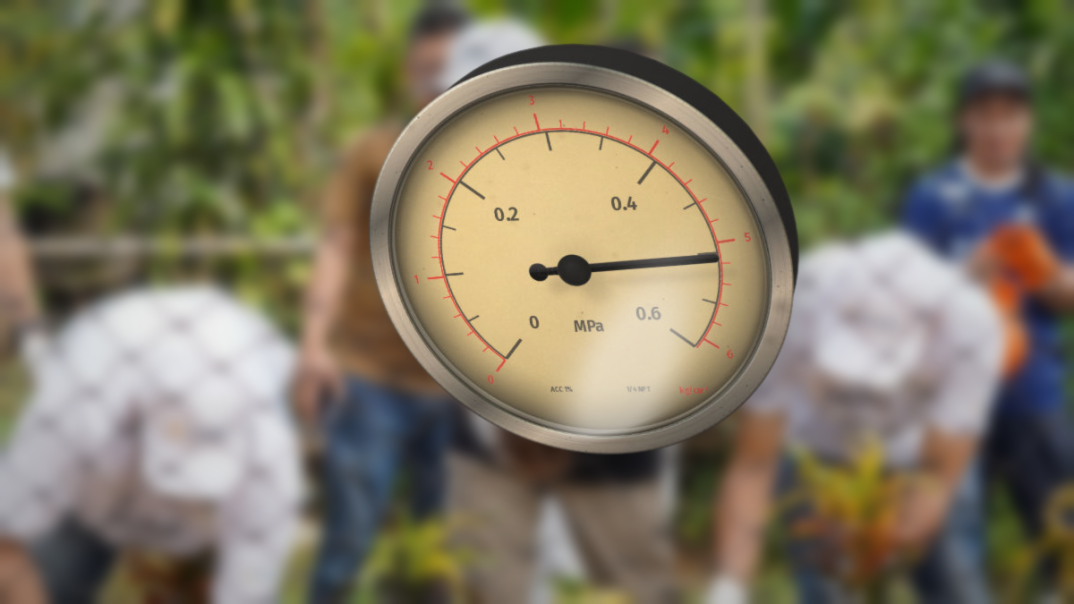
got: 0.5 MPa
